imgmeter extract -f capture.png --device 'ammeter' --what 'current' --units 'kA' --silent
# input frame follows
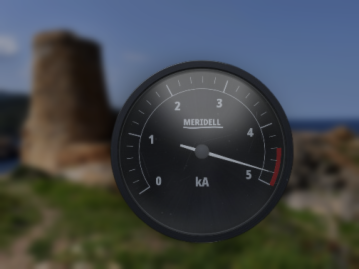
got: 4.8 kA
